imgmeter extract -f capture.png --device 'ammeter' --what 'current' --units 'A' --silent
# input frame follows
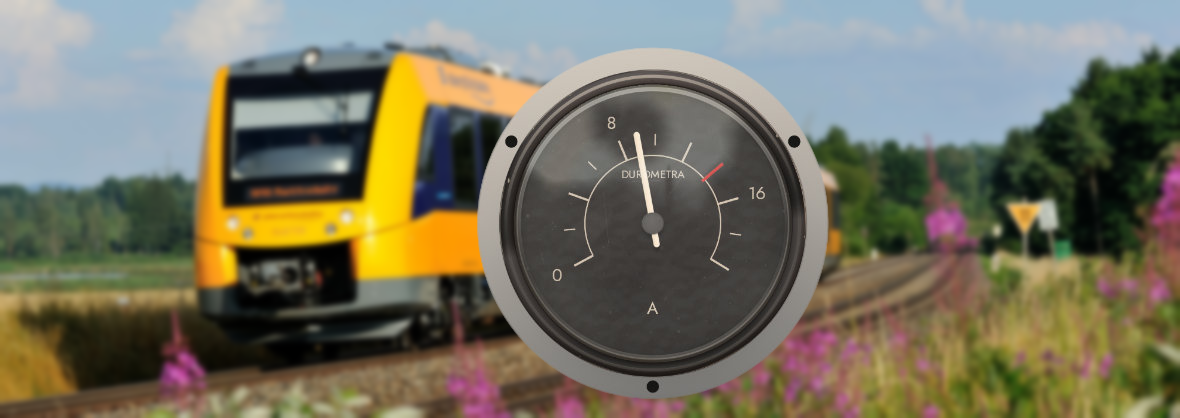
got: 9 A
